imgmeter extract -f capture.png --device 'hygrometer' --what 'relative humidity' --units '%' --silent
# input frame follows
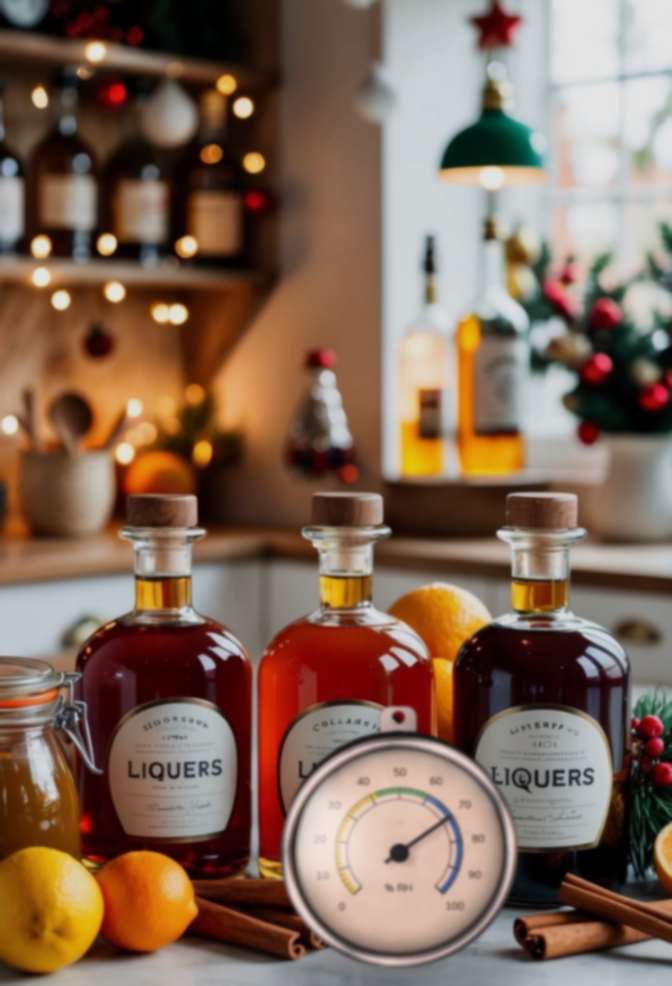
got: 70 %
